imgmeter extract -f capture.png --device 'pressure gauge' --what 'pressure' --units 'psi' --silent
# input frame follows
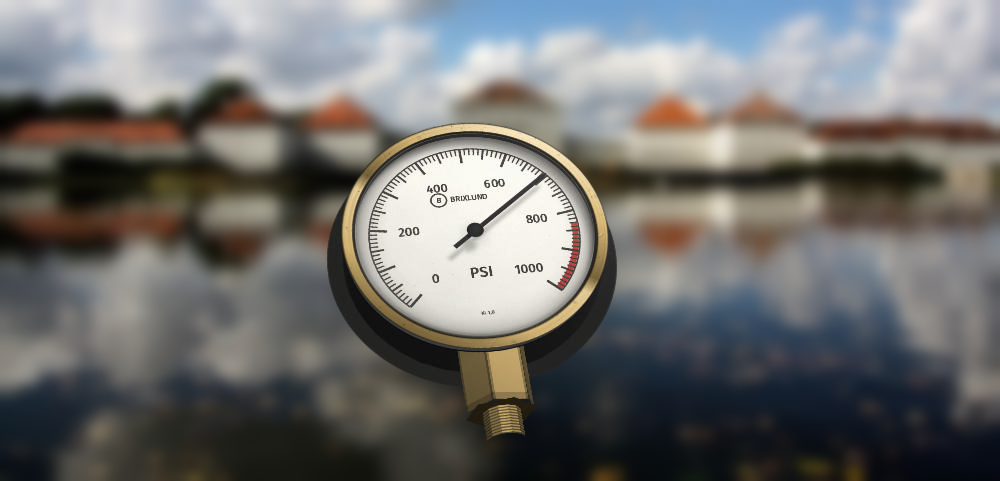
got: 700 psi
